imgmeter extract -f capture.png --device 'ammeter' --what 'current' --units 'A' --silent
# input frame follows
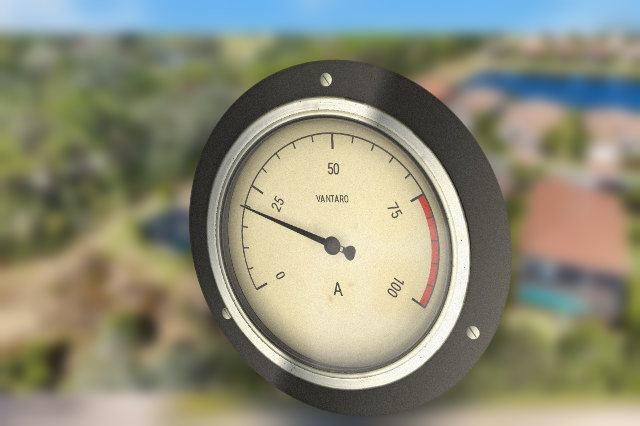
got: 20 A
